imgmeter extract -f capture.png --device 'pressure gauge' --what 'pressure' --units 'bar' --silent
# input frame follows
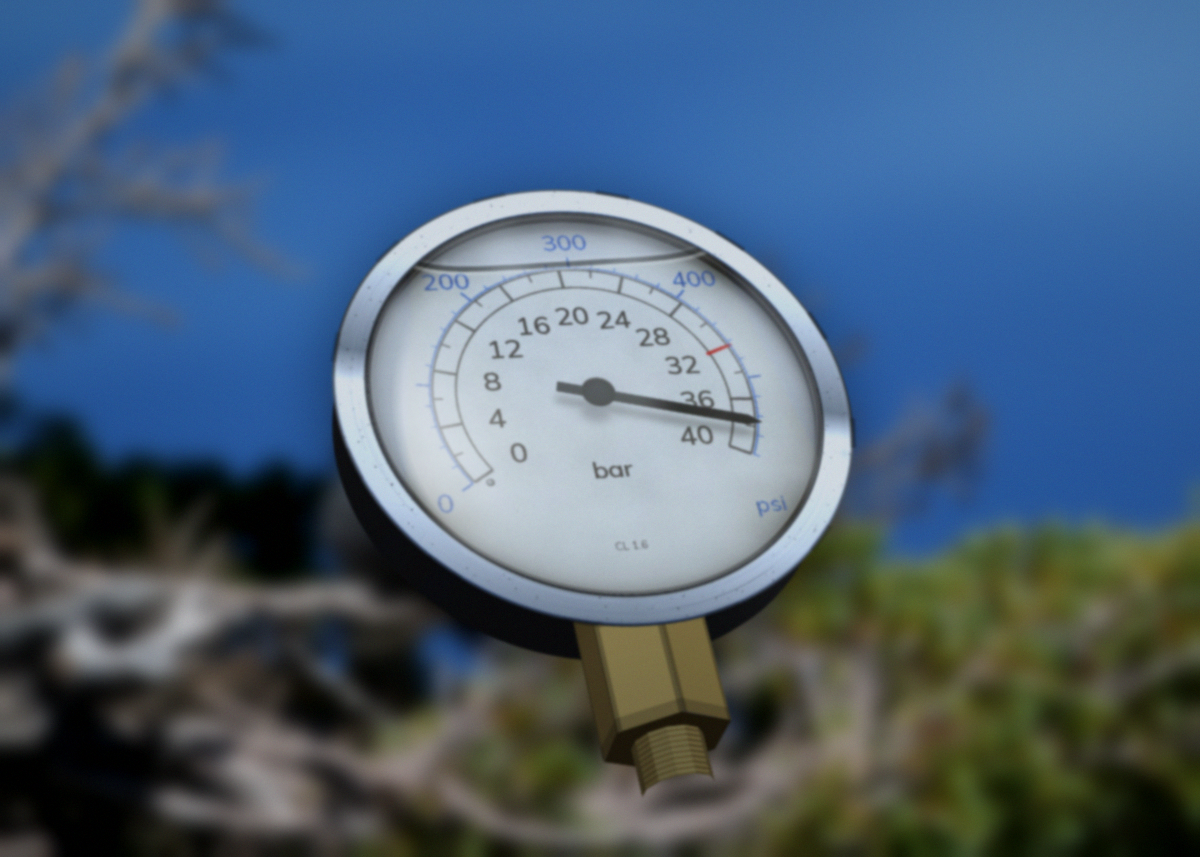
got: 38 bar
